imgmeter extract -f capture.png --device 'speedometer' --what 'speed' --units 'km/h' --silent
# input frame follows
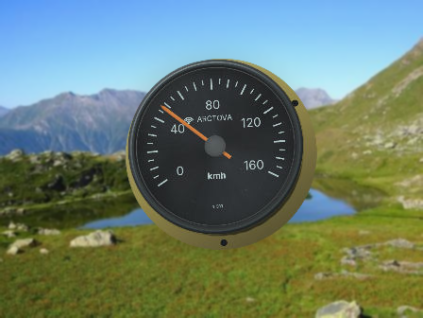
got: 47.5 km/h
